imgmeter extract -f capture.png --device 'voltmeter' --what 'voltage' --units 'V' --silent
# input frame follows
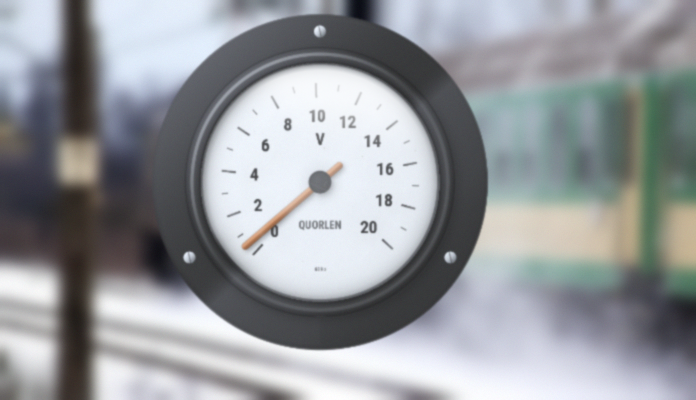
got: 0.5 V
